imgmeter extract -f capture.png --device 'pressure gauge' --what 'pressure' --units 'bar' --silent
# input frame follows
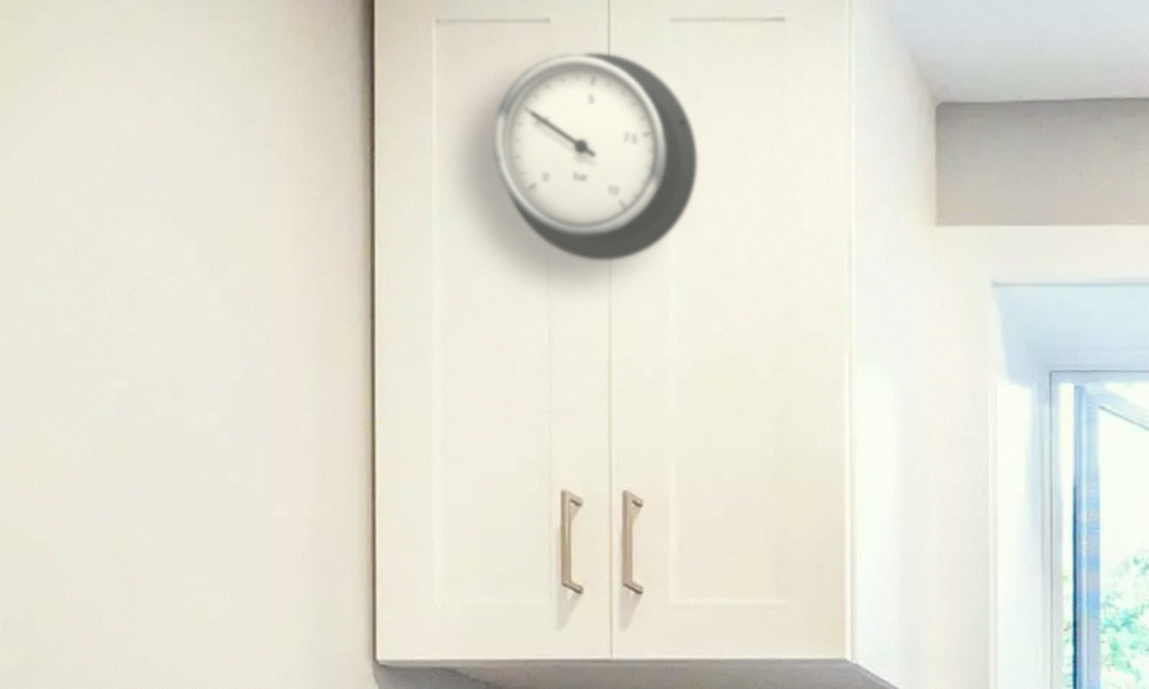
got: 2.5 bar
